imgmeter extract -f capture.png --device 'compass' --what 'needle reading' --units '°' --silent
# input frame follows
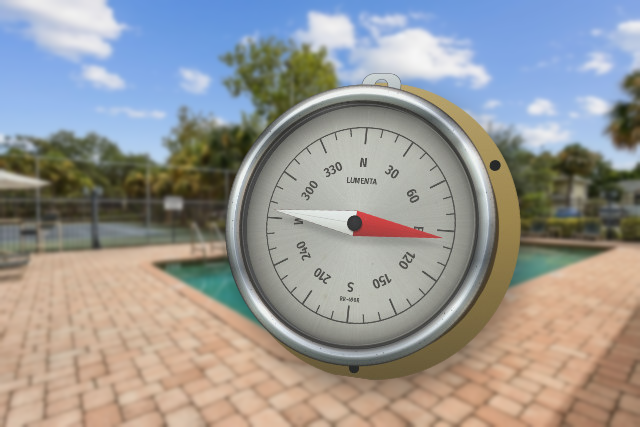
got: 95 °
